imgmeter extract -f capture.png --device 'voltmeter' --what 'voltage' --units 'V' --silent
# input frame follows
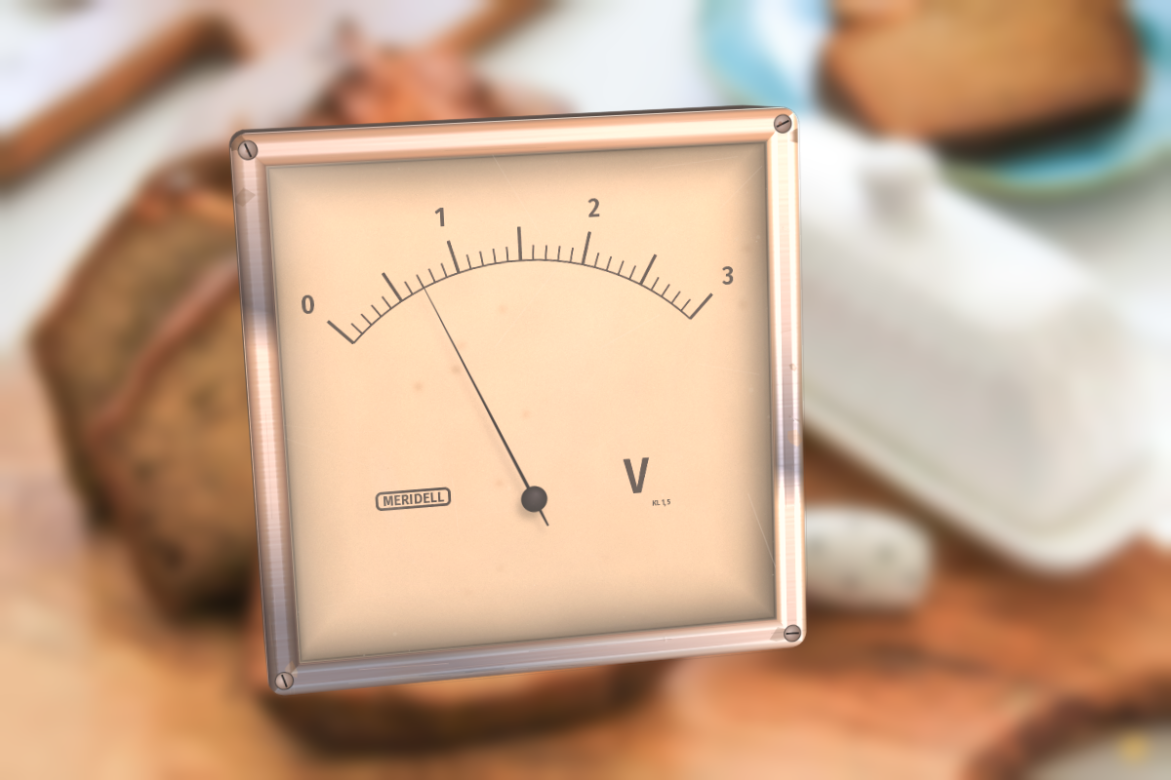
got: 0.7 V
